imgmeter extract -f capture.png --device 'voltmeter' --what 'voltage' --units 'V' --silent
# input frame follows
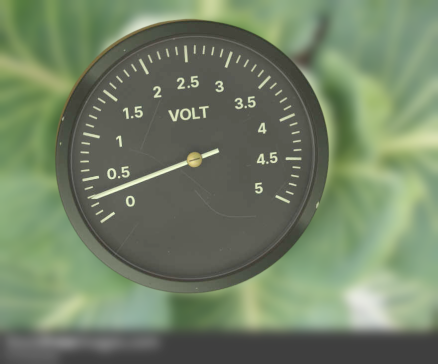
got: 0.3 V
